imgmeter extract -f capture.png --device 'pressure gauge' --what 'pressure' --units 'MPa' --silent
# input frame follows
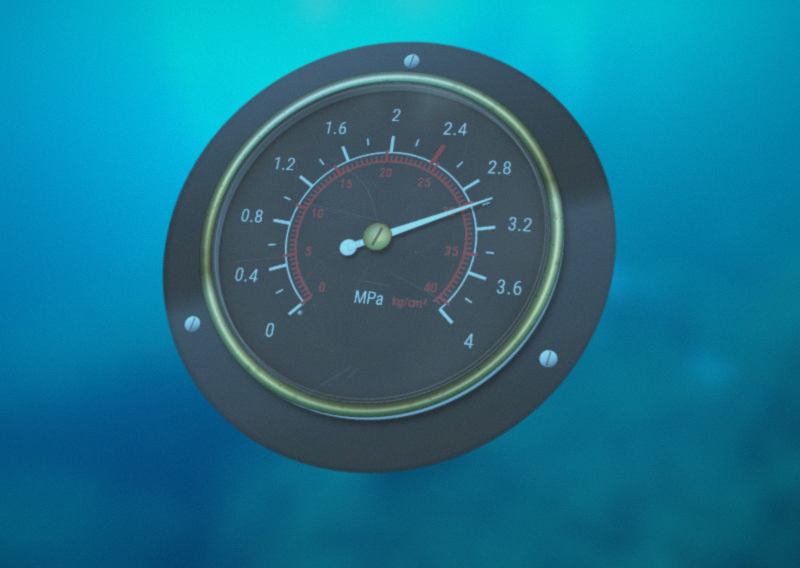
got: 3 MPa
